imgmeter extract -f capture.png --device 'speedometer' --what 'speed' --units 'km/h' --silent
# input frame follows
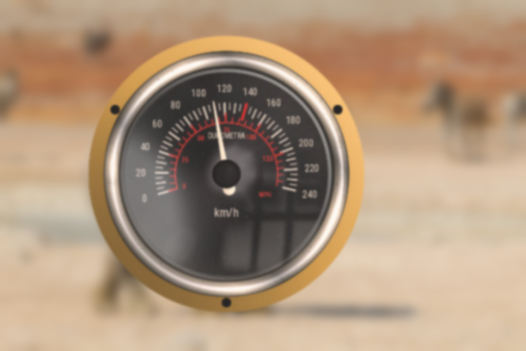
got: 110 km/h
